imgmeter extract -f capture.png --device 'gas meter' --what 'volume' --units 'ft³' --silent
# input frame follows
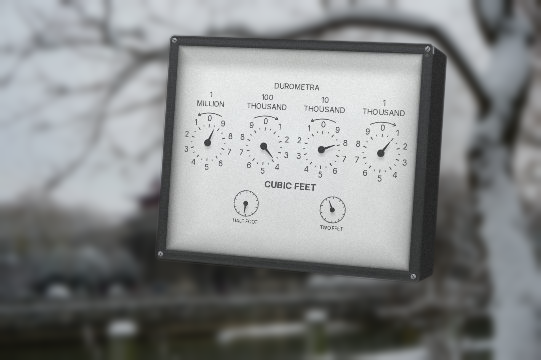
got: 938100 ft³
